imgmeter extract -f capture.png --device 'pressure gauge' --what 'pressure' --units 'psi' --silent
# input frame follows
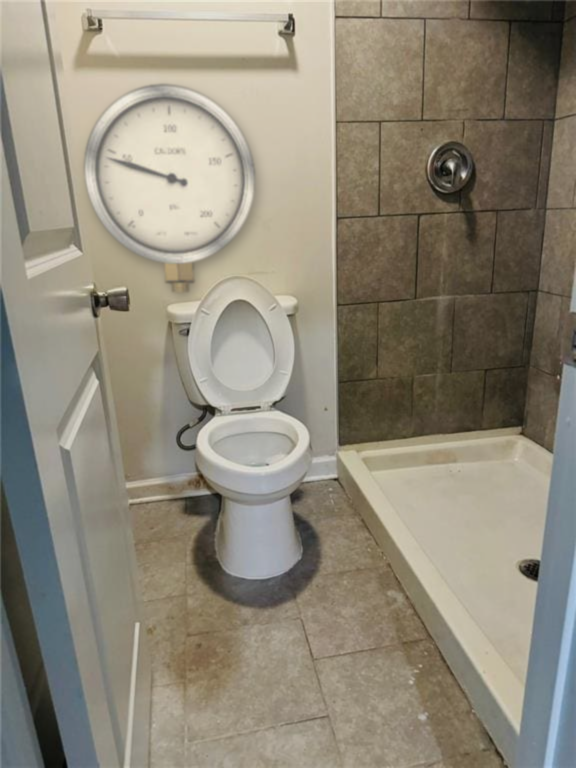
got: 45 psi
